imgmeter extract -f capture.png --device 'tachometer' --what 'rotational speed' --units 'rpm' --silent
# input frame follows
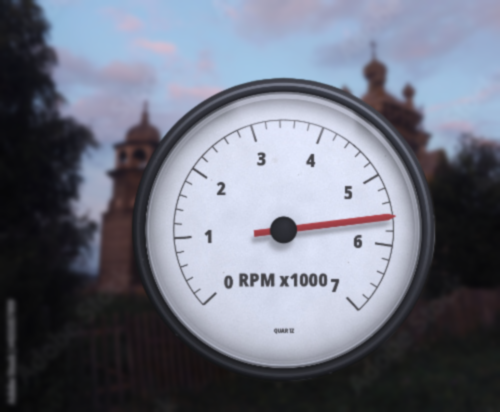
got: 5600 rpm
